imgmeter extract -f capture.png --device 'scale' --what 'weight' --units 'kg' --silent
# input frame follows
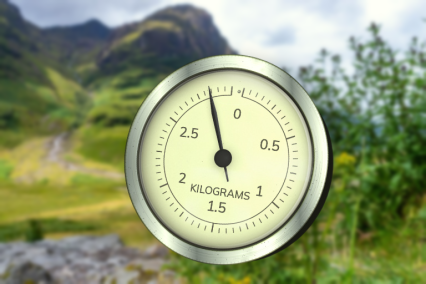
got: 2.85 kg
